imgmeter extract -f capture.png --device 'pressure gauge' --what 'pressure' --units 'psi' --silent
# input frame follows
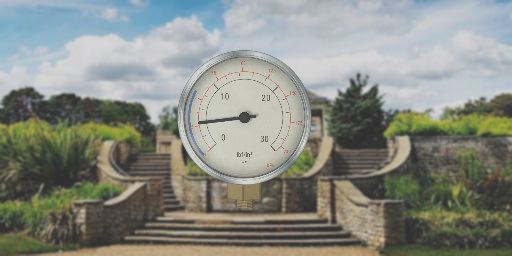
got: 4 psi
